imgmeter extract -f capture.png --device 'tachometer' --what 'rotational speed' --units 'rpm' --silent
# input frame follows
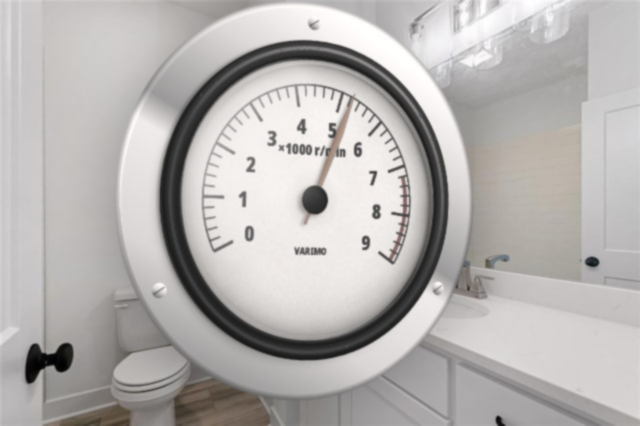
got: 5200 rpm
